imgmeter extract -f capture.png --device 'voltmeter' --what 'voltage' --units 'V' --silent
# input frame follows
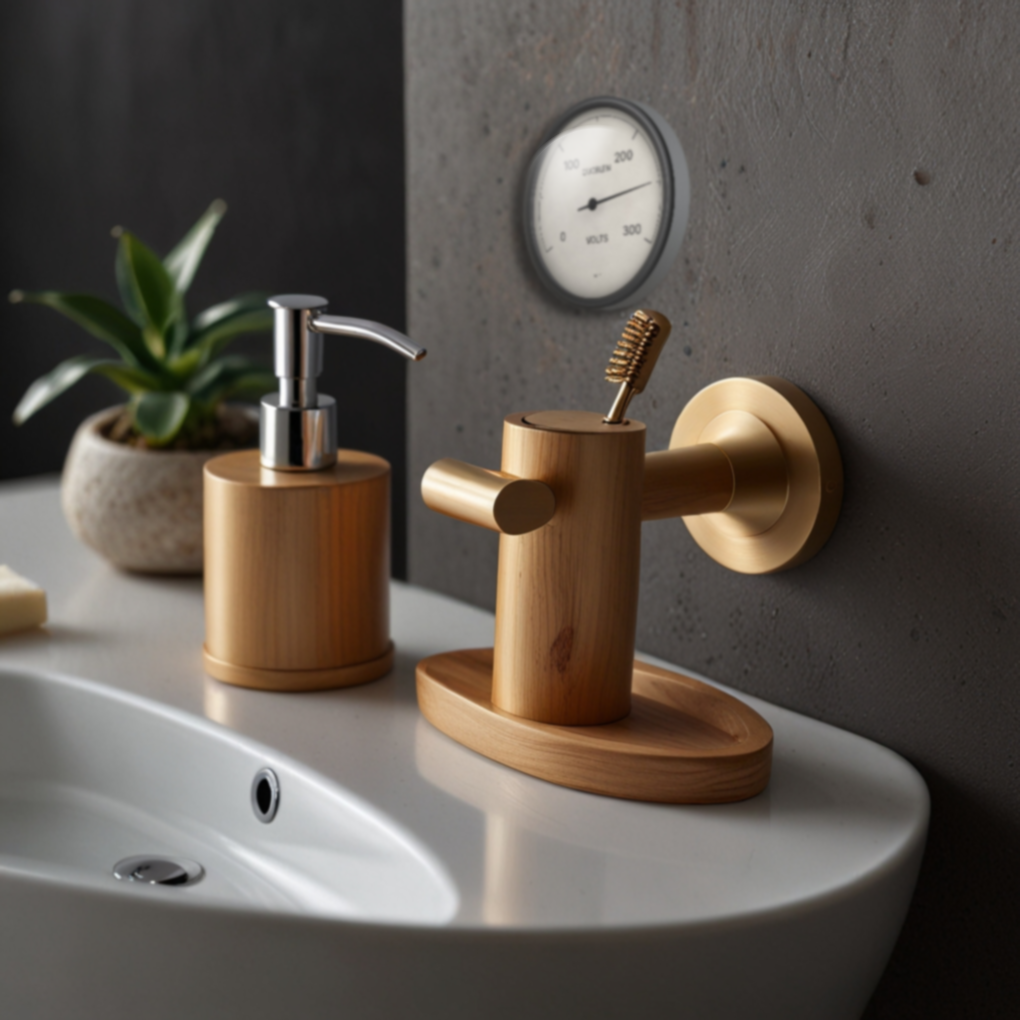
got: 250 V
